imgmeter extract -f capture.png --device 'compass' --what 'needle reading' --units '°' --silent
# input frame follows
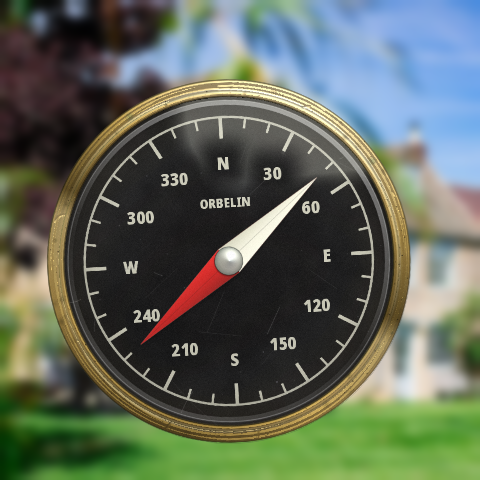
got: 230 °
